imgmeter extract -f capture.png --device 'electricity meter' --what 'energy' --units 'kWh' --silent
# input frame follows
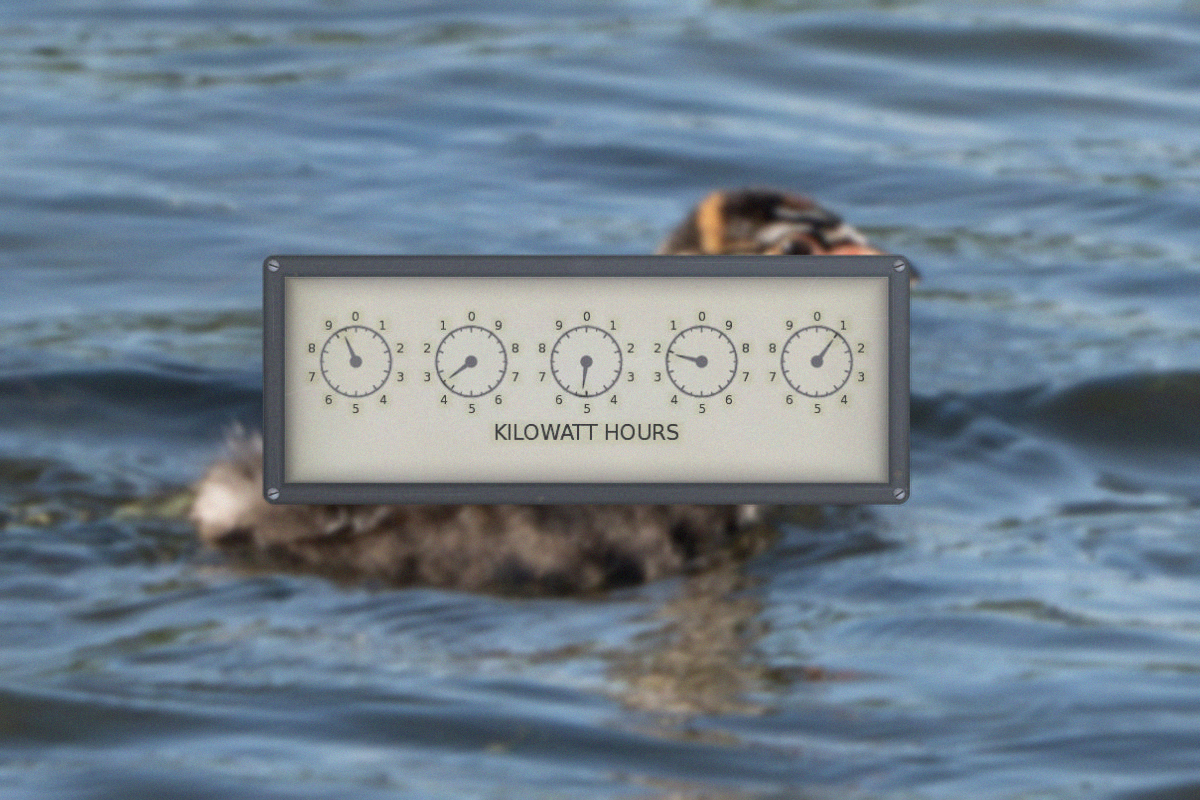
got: 93521 kWh
